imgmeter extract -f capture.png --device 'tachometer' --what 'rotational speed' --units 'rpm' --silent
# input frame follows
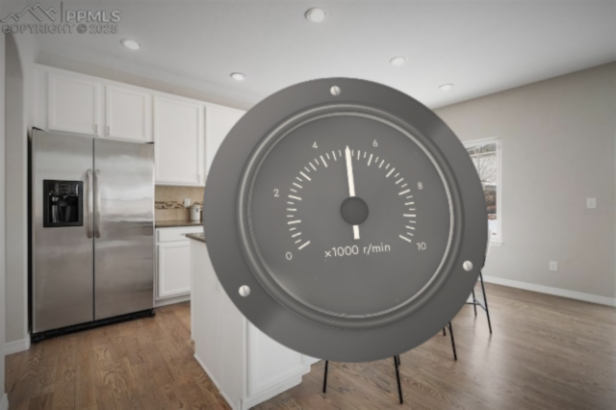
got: 5000 rpm
